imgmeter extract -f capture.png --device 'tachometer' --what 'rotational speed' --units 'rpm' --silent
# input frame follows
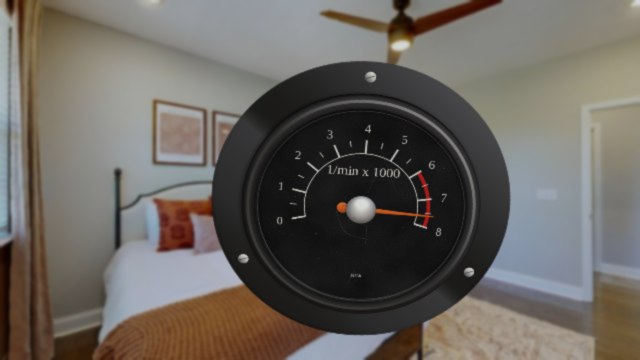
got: 7500 rpm
